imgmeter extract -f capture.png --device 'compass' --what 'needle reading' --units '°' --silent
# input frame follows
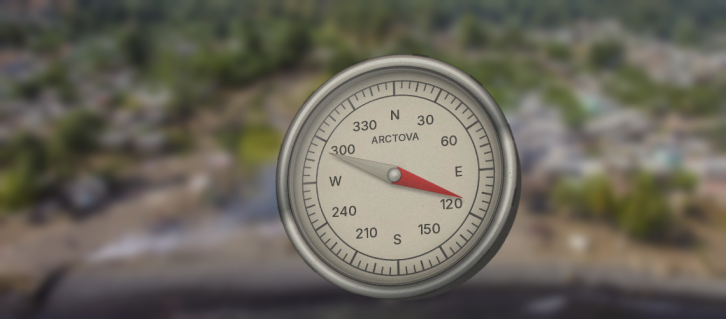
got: 112.5 °
